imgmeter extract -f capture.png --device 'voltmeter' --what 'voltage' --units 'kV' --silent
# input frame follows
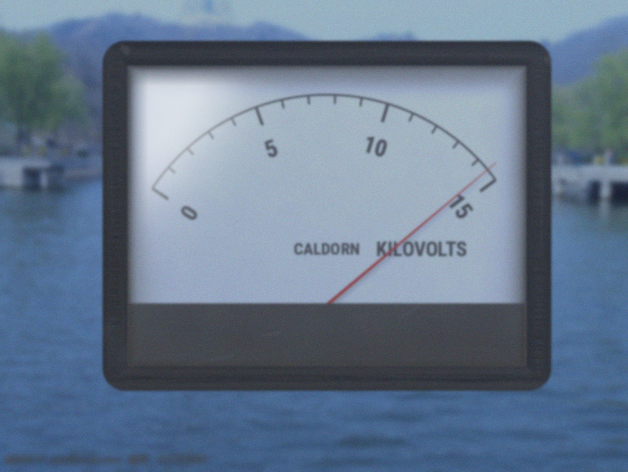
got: 14.5 kV
